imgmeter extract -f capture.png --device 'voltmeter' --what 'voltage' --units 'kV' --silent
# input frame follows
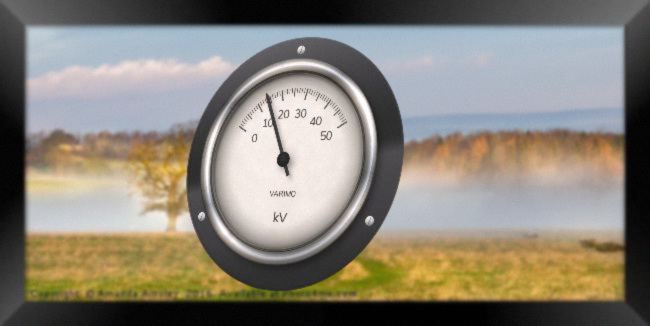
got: 15 kV
